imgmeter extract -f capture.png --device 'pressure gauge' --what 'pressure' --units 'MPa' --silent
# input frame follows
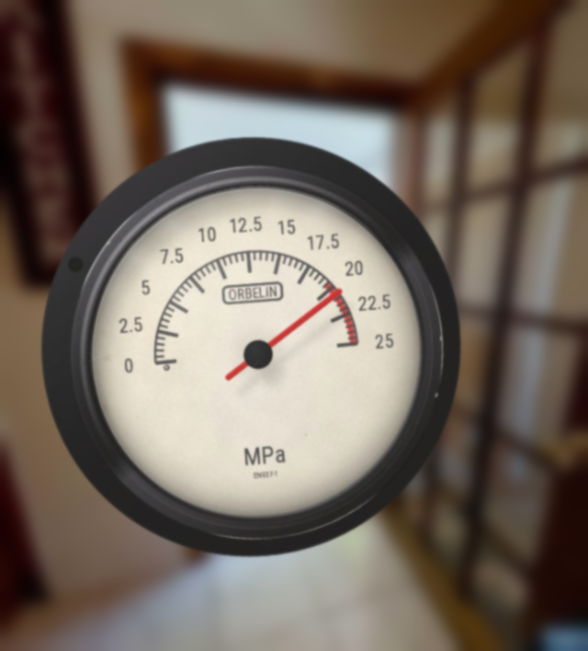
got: 20.5 MPa
